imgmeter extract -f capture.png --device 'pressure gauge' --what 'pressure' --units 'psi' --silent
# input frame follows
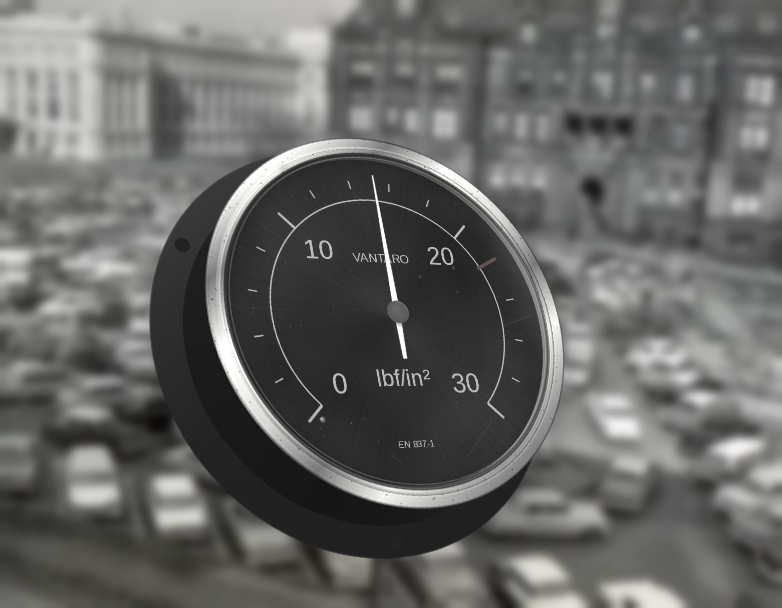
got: 15 psi
